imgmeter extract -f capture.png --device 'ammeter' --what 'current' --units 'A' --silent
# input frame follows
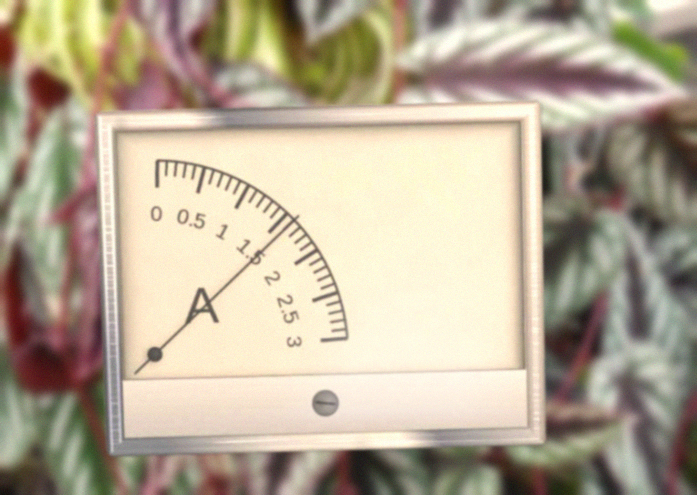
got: 1.6 A
